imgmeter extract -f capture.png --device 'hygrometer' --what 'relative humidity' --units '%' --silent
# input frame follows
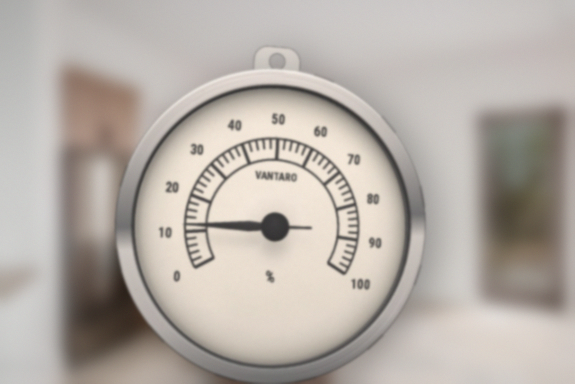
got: 12 %
